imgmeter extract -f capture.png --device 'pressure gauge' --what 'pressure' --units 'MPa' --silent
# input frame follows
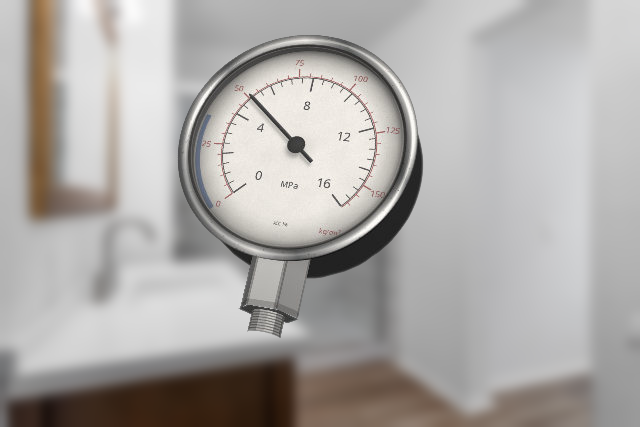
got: 5 MPa
